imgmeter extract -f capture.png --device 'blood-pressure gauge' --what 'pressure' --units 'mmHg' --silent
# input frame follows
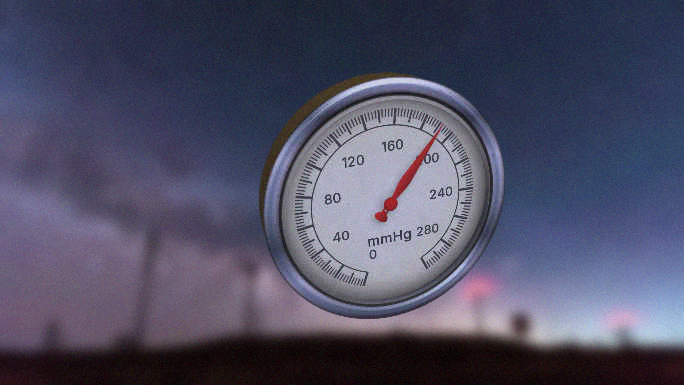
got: 190 mmHg
